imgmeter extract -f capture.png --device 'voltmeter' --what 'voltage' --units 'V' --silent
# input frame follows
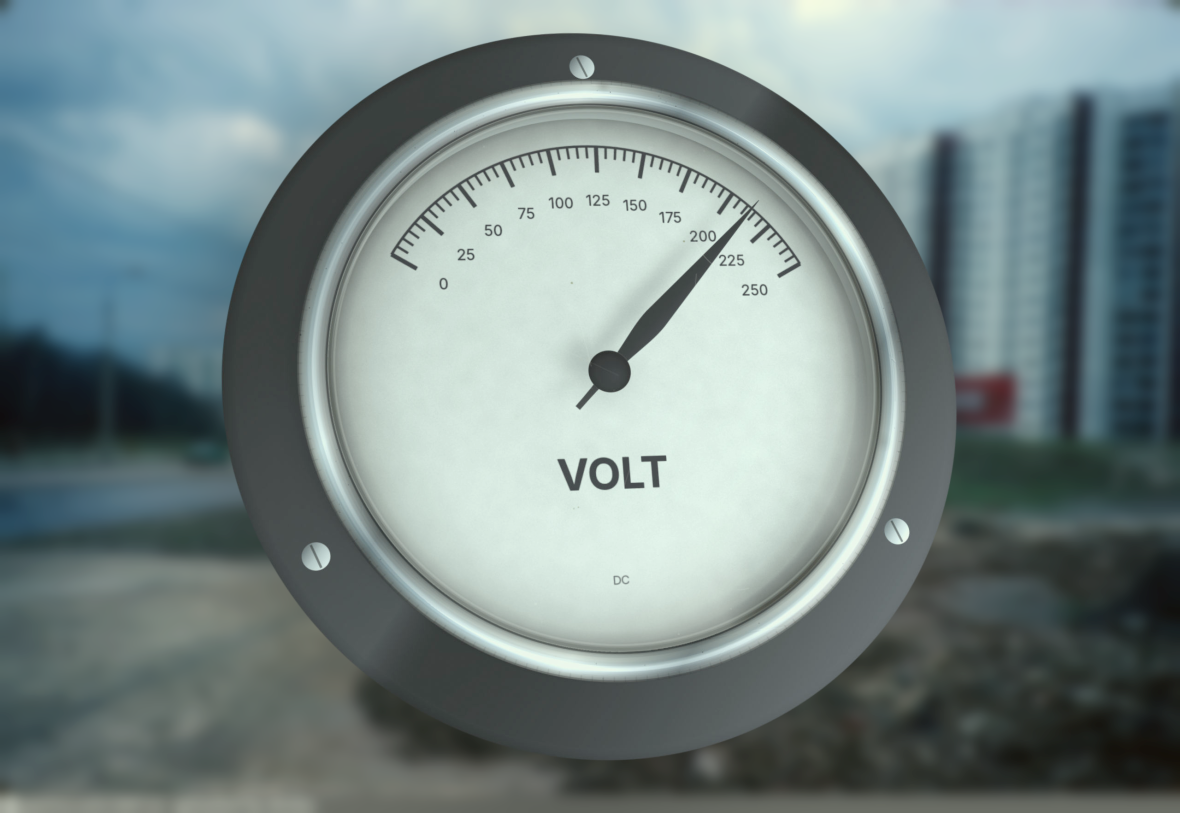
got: 212.5 V
